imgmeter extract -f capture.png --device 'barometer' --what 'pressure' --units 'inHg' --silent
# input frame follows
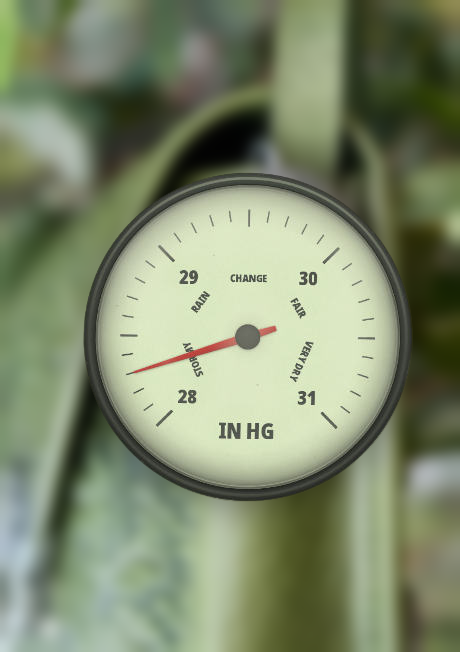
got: 28.3 inHg
